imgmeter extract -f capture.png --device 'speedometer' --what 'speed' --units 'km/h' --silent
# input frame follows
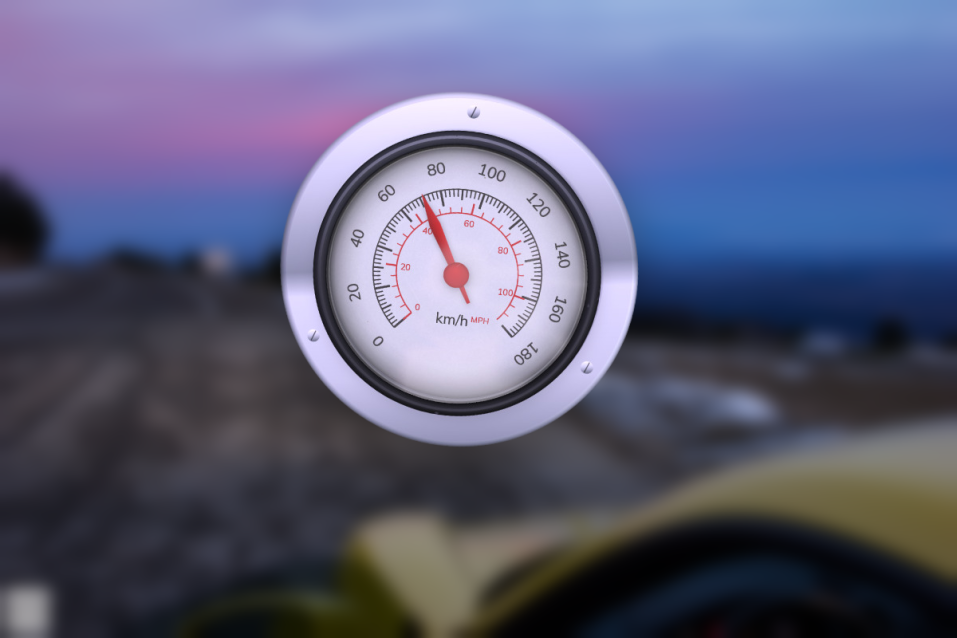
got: 72 km/h
